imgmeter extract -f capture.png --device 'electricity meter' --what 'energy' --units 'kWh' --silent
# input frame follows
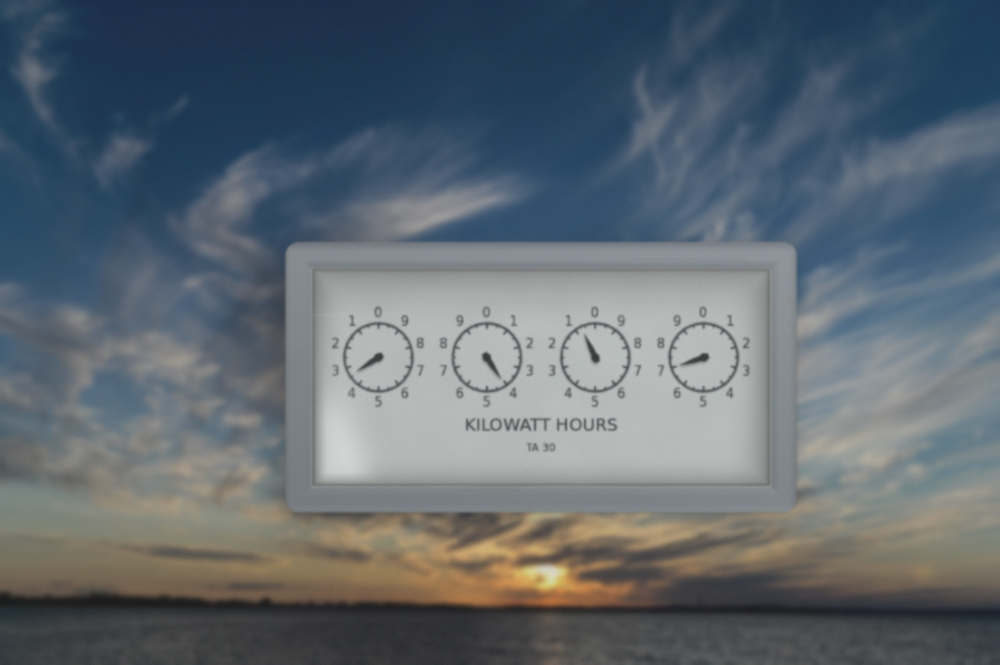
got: 3407 kWh
